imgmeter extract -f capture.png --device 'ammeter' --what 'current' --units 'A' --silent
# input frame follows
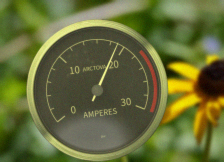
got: 19 A
